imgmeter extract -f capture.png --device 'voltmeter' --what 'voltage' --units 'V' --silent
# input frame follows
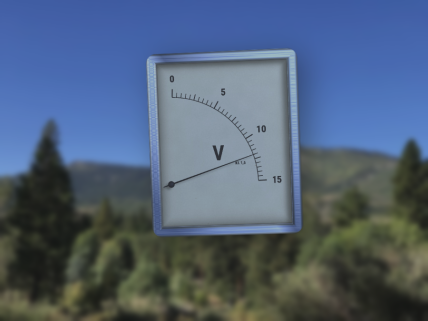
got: 12 V
